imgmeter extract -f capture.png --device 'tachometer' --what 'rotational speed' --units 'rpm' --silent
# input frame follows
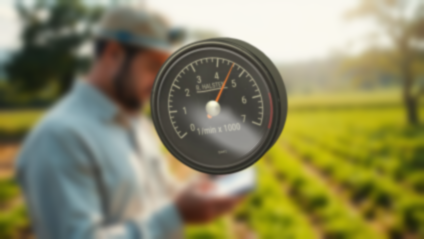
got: 4600 rpm
